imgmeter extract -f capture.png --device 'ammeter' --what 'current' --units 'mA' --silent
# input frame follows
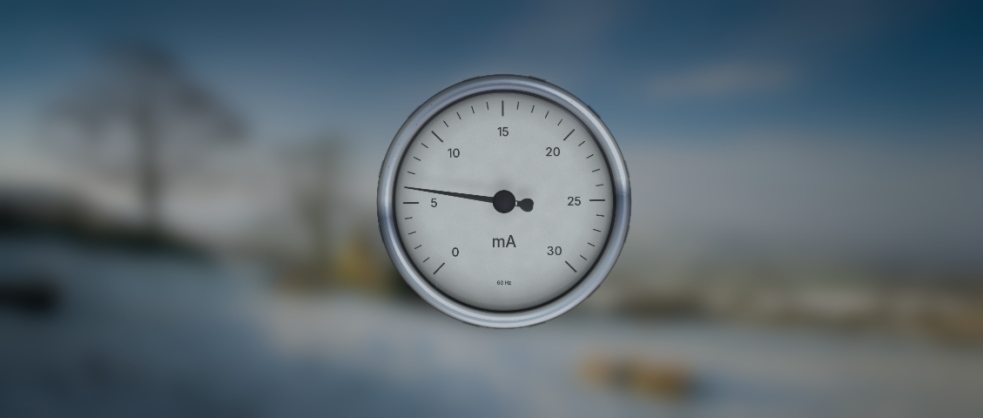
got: 6 mA
